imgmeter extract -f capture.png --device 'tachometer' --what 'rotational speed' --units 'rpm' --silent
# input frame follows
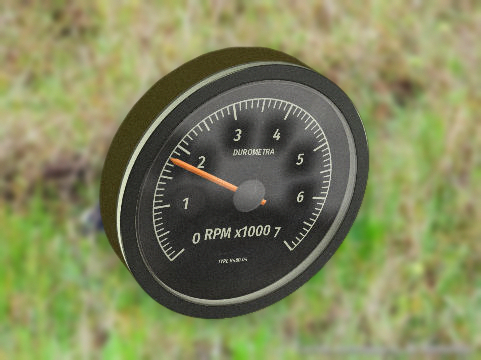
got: 1800 rpm
